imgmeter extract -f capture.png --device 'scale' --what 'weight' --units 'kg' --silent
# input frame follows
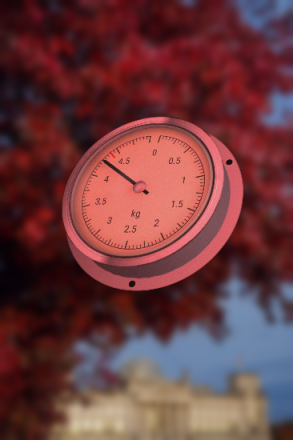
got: 4.25 kg
